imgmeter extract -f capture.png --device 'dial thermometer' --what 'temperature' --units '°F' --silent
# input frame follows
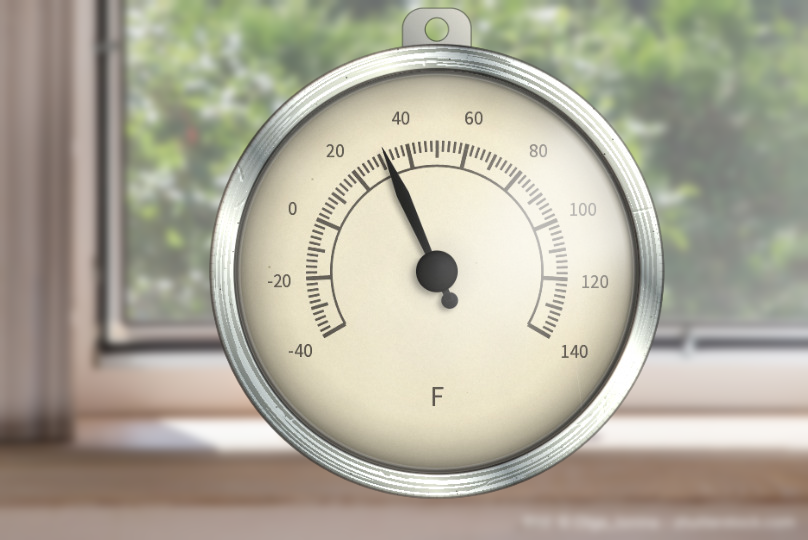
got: 32 °F
